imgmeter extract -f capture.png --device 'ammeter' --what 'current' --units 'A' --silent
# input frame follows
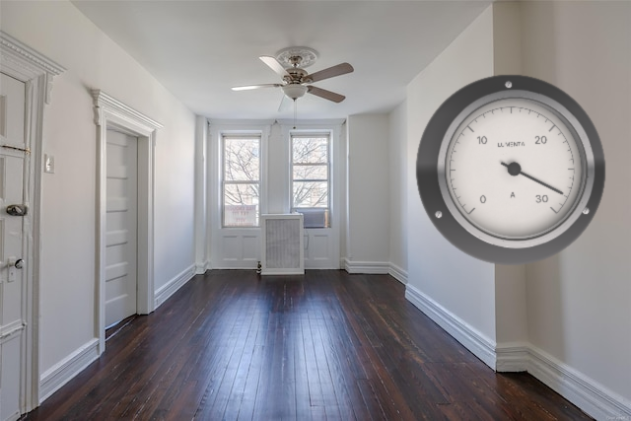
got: 28 A
